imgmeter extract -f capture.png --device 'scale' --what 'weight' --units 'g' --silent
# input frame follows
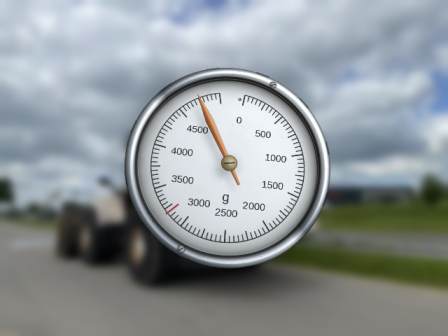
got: 4750 g
